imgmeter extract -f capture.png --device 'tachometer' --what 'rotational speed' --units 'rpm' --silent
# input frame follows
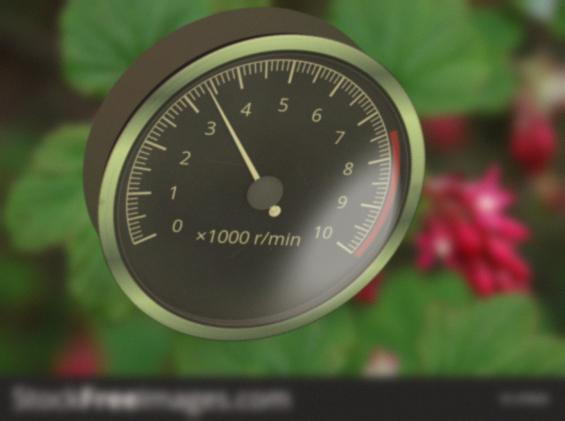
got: 3400 rpm
